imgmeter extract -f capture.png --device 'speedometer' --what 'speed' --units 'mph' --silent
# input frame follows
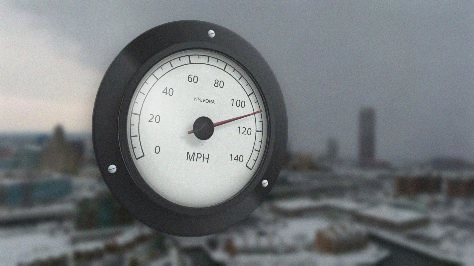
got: 110 mph
